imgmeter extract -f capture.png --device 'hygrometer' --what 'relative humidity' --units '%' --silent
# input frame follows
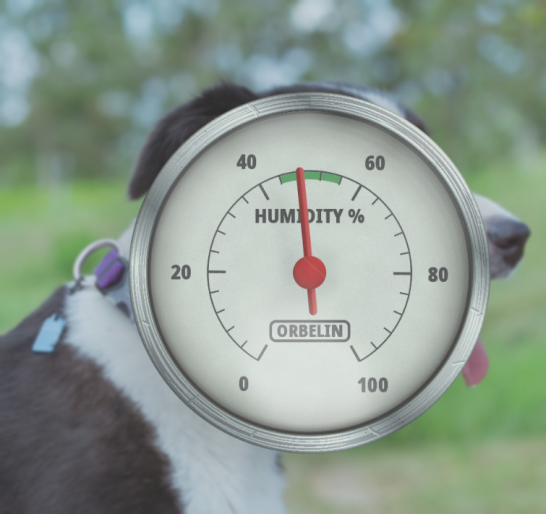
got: 48 %
